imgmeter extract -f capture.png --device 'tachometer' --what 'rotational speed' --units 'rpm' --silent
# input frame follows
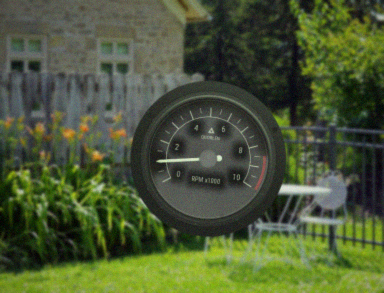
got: 1000 rpm
